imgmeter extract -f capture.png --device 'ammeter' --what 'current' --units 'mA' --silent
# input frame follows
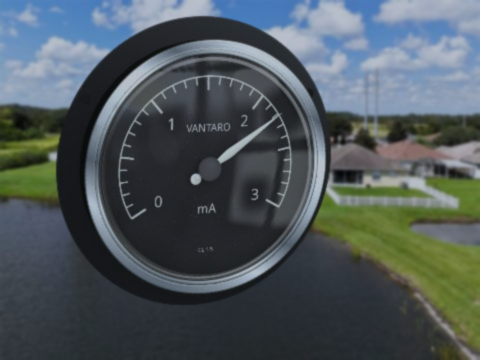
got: 2.2 mA
